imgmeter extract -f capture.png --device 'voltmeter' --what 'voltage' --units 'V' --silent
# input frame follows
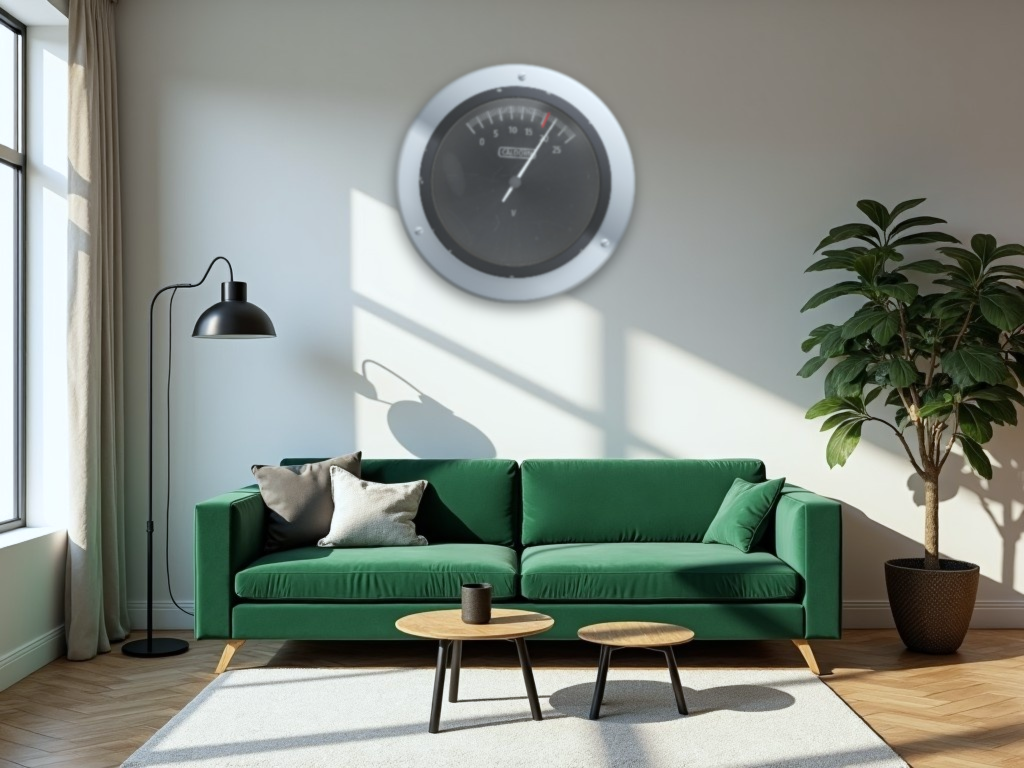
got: 20 V
